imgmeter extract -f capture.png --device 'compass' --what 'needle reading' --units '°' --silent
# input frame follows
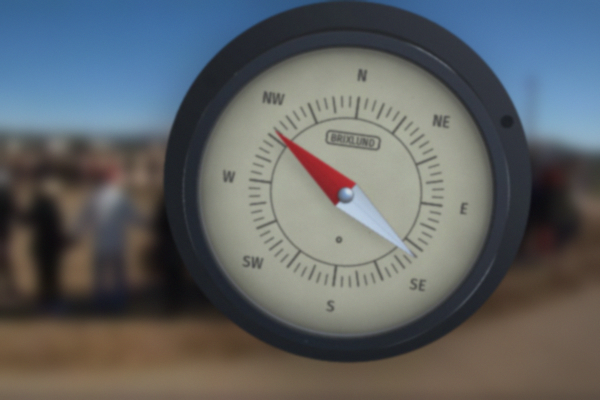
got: 305 °
